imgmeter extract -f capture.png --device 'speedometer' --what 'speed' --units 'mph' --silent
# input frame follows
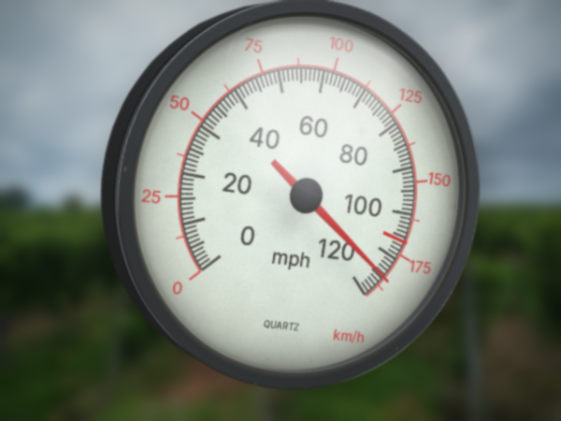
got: 115 mph
